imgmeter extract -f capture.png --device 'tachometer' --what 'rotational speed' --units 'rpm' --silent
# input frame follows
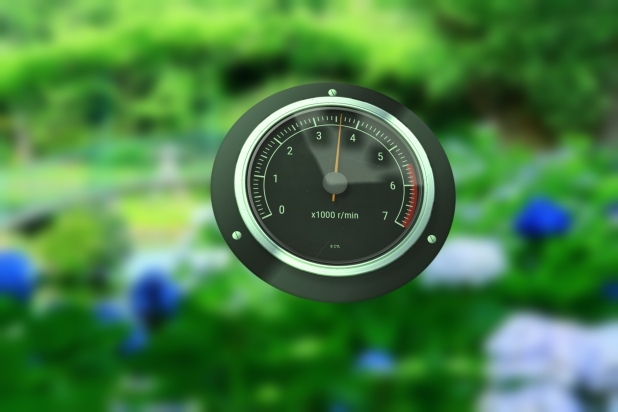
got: 3600 rpm
